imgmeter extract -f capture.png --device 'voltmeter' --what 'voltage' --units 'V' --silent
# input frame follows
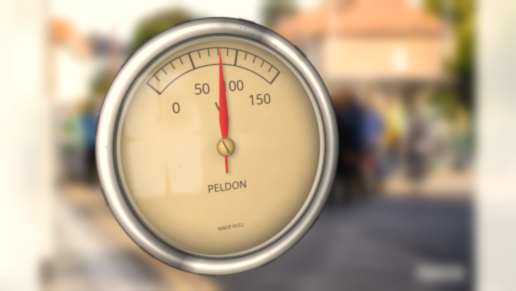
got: 80 V
